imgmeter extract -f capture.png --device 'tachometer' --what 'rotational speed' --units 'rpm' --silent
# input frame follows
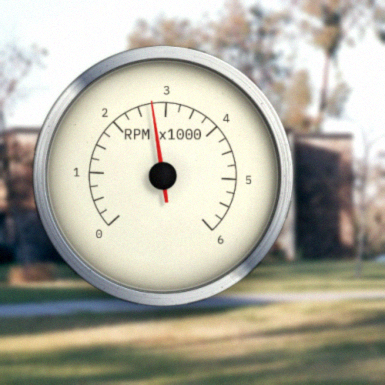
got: 2750 rpm
